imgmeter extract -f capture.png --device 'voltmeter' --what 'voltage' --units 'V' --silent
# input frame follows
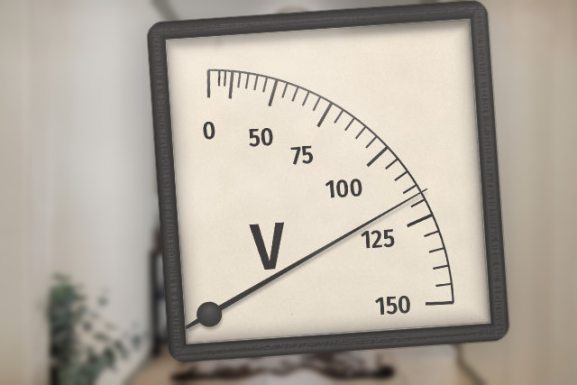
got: 117.5 V
